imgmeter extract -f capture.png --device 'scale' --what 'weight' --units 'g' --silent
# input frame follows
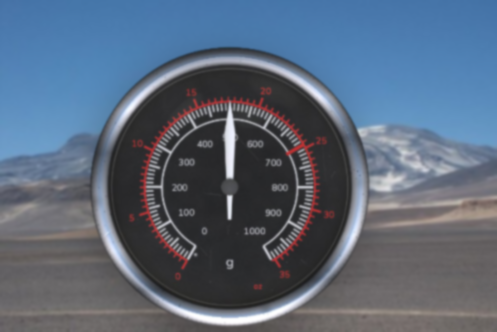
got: 500 g
